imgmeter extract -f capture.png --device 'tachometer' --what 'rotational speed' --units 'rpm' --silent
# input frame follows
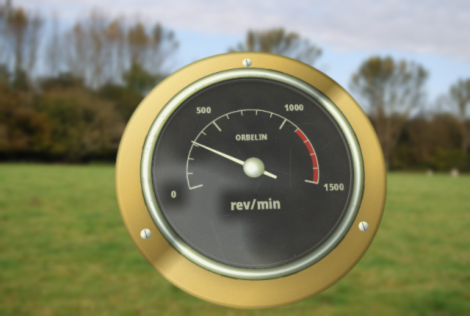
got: 300 rpm
